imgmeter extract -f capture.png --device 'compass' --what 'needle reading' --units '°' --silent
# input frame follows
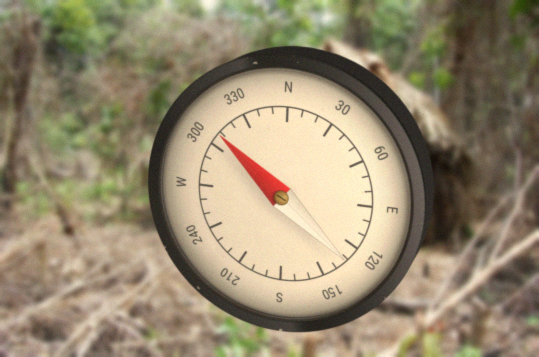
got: 310 °
